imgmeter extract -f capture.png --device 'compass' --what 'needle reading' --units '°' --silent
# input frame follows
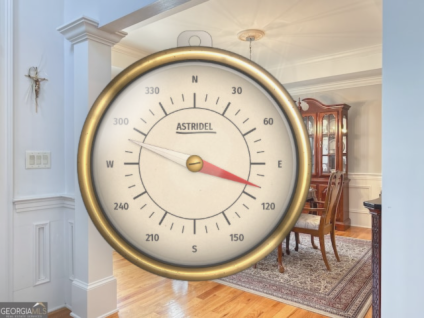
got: 110 °
